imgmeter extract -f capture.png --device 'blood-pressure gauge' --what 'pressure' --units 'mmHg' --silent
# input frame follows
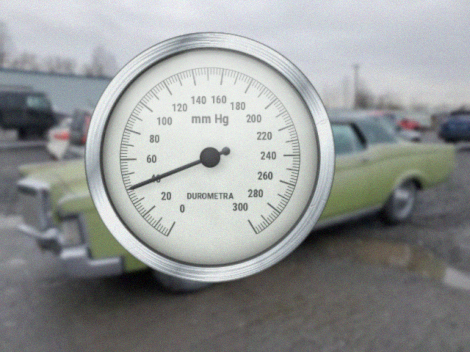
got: 40 mmHg
